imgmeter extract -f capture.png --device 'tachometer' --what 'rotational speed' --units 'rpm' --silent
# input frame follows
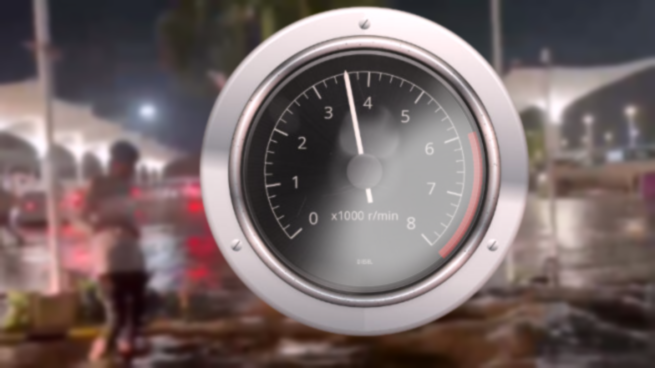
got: 3600 rpm
